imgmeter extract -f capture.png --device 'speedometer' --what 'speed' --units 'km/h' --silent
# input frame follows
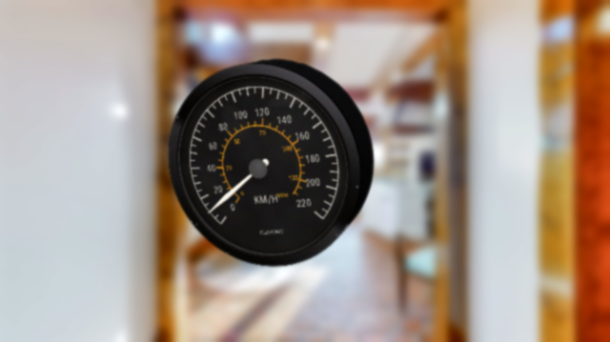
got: 10 km/h
